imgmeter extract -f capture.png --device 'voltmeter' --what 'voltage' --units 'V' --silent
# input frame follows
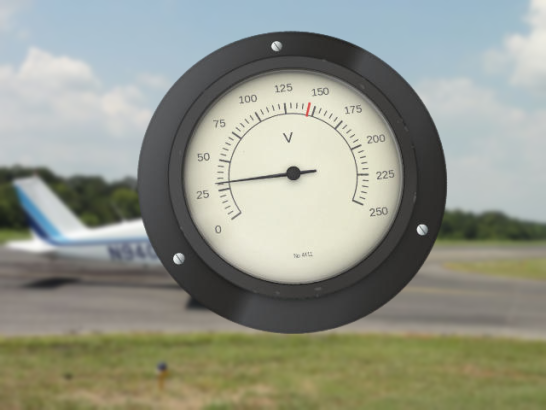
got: 30 V
